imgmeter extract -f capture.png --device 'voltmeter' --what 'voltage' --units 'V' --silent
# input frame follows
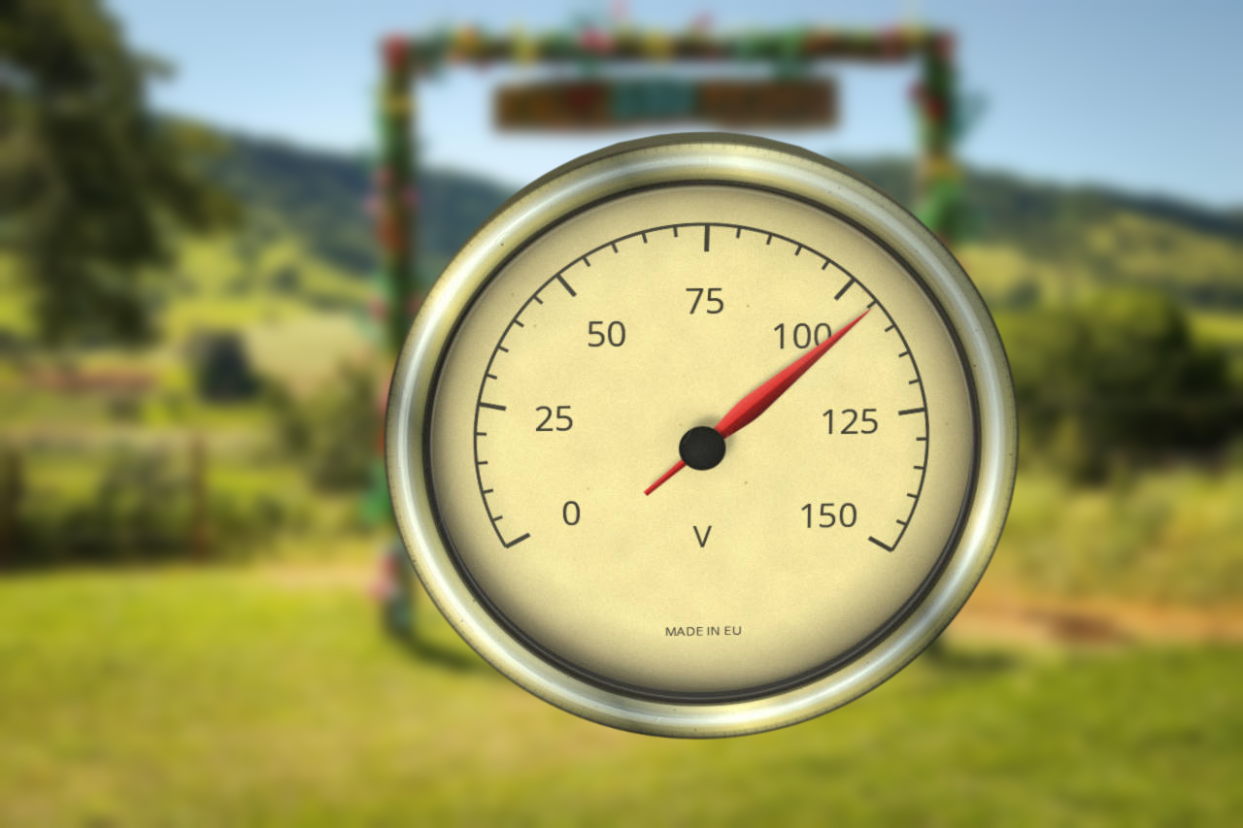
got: 105 V
